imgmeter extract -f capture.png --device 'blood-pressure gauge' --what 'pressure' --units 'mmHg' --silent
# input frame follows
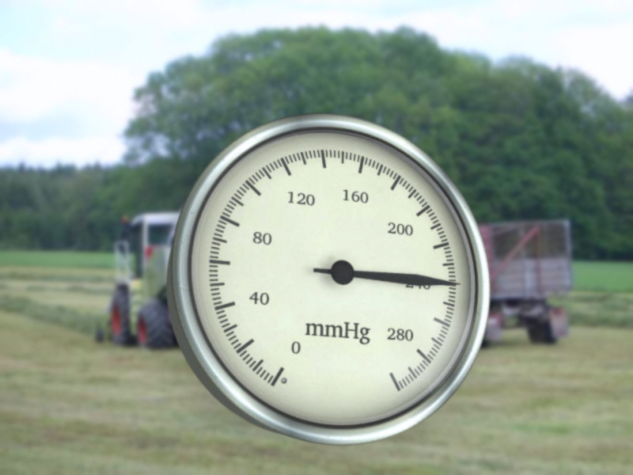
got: 240 mmHg
